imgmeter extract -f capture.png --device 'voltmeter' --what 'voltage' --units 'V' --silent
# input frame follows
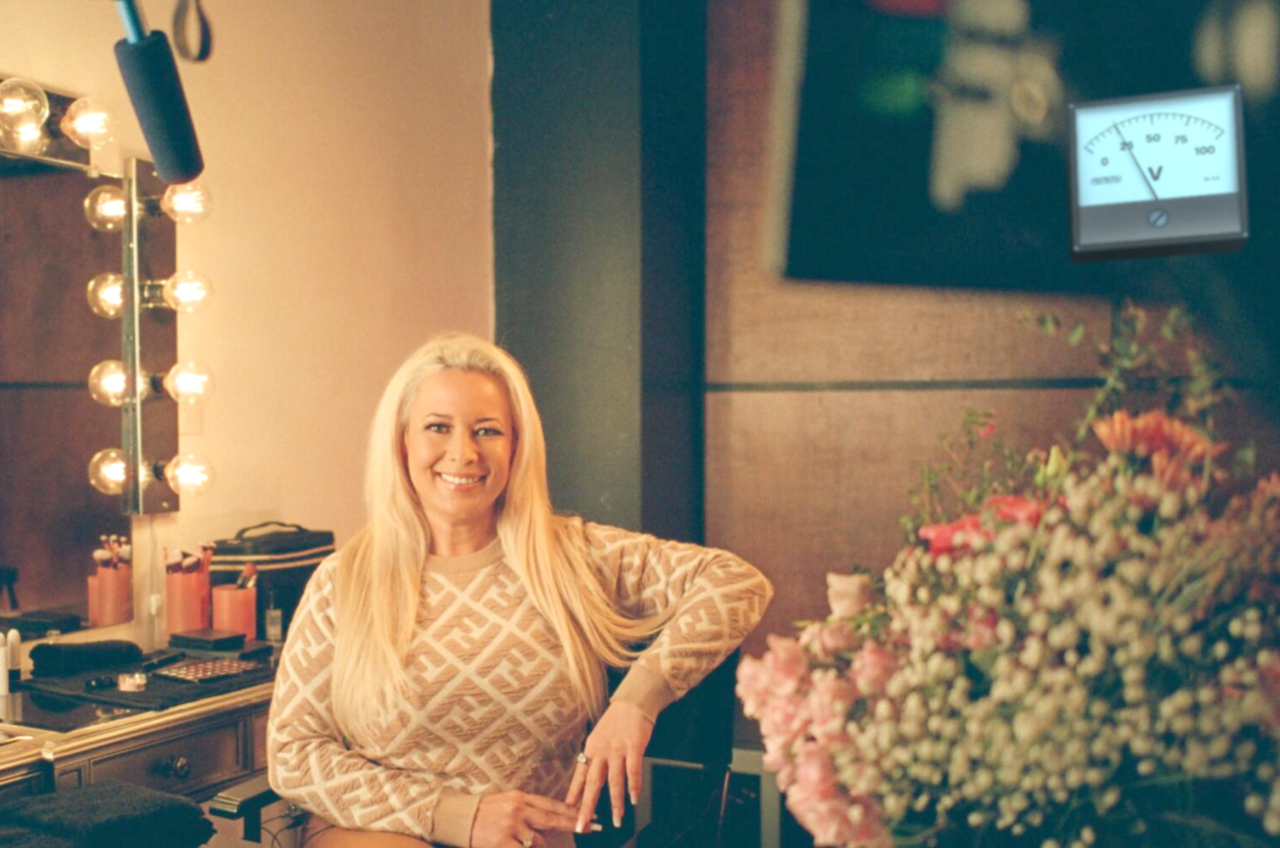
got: 25 V
